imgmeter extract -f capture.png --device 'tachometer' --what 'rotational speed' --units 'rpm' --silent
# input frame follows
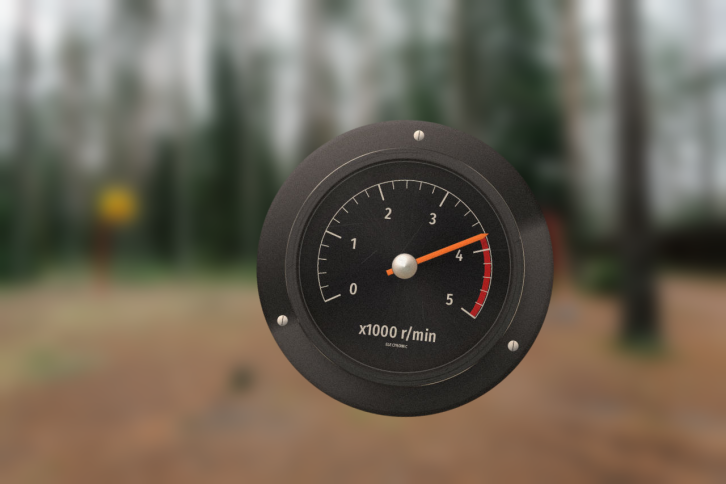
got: 3800 rpm
